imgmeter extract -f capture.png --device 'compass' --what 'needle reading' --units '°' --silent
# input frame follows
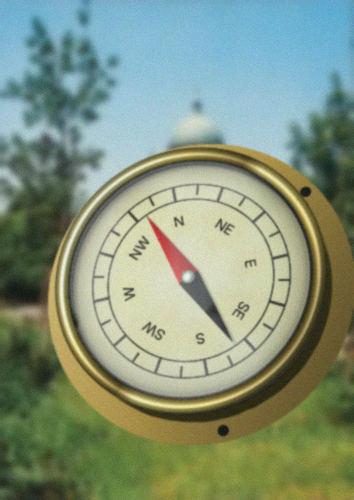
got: 337.5 °
